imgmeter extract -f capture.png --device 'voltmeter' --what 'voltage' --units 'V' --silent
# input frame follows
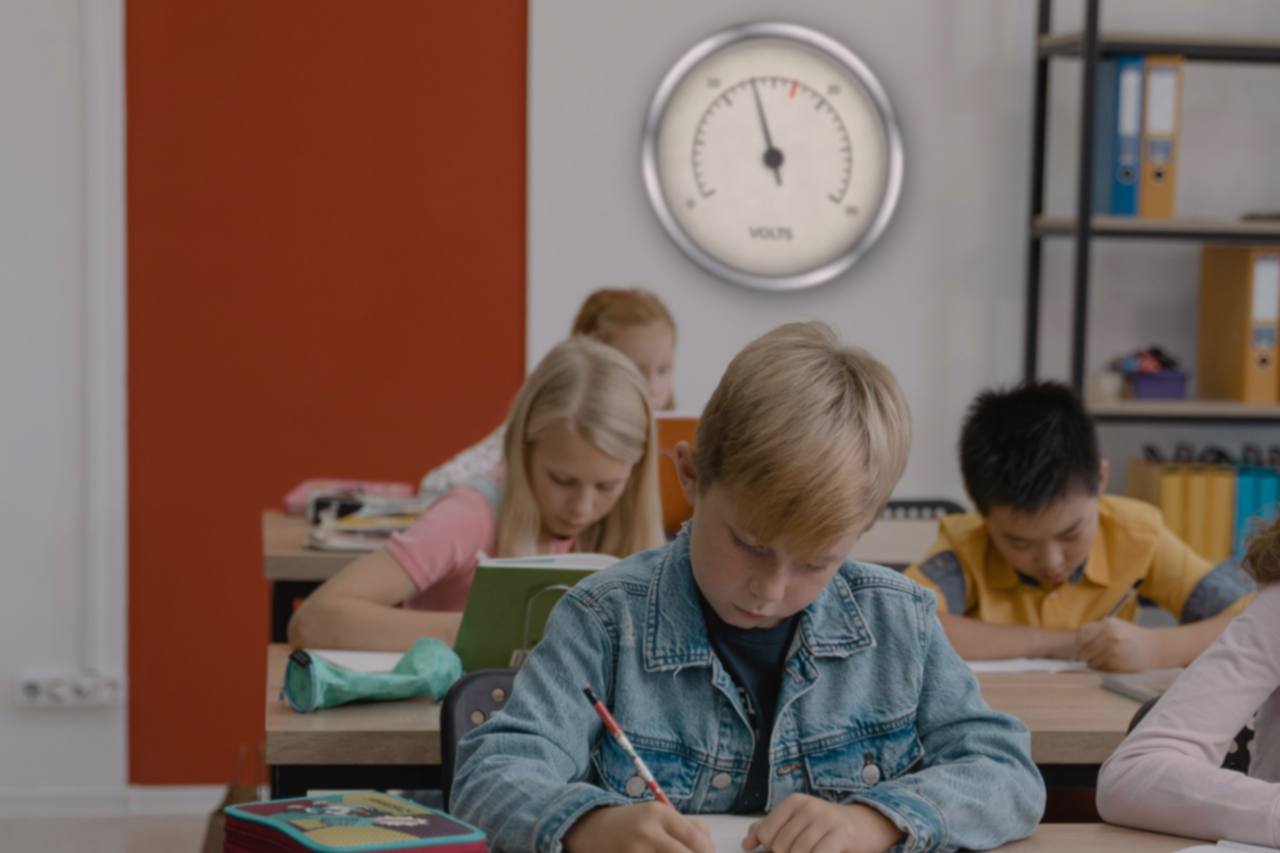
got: 13 V
